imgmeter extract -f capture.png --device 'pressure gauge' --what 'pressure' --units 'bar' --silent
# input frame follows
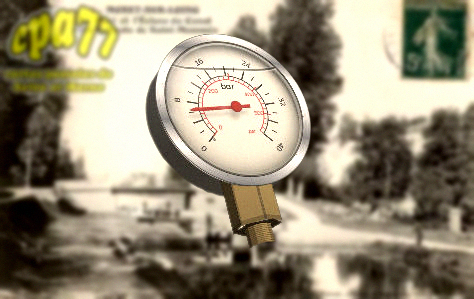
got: 6 bar
